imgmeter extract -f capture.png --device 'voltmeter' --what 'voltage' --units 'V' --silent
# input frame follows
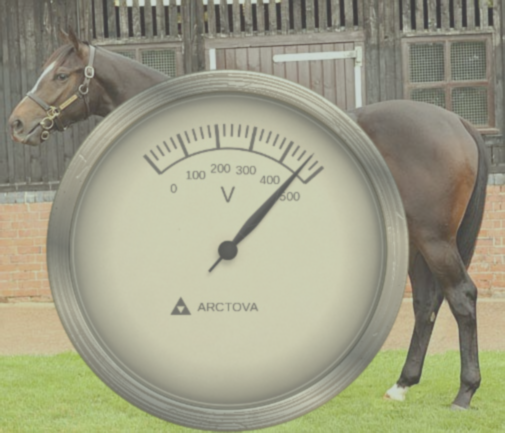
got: 460 V
